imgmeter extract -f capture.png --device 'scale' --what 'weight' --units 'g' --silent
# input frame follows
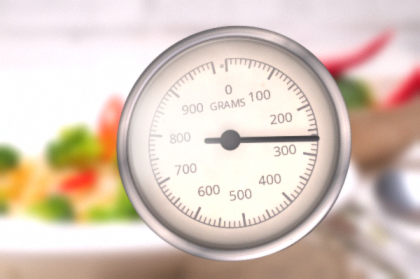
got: 270 g
